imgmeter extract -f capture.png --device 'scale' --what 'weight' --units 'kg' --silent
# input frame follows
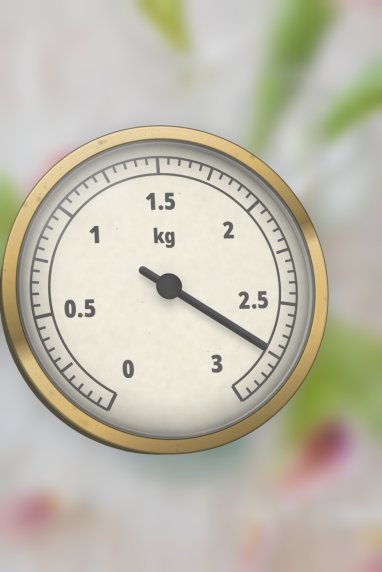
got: 2.75 kg
